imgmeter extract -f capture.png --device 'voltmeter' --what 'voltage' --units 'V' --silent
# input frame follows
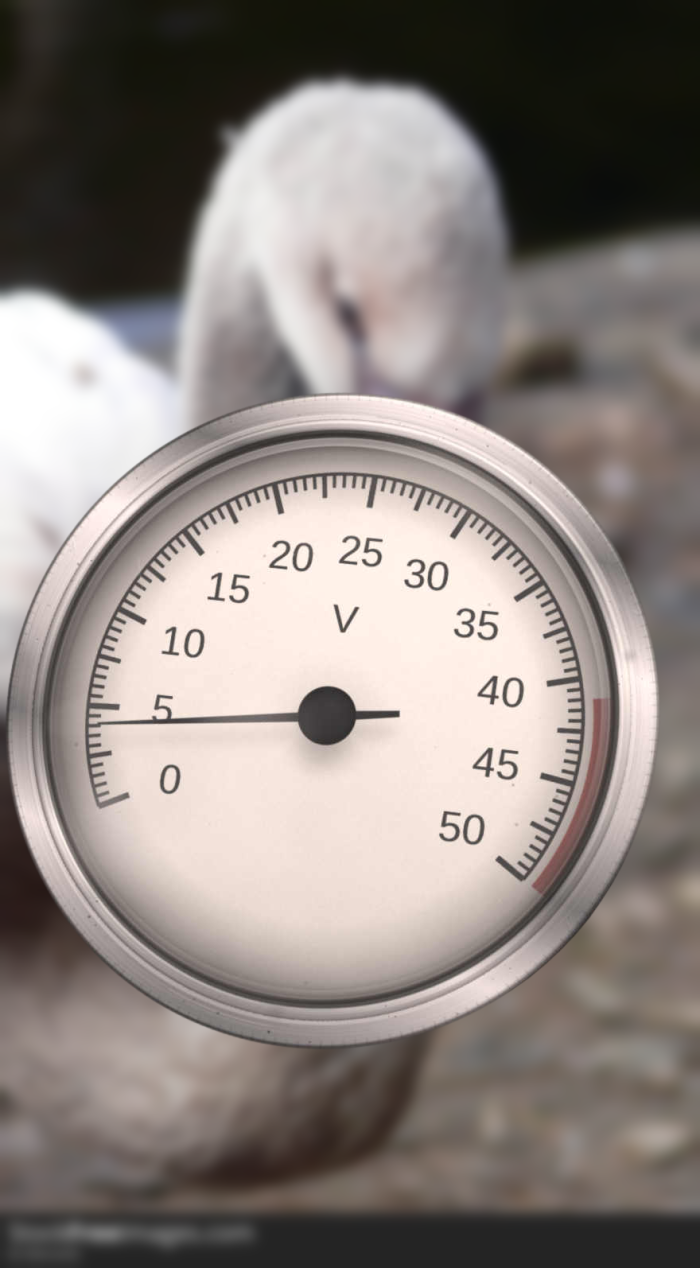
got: 4 V
